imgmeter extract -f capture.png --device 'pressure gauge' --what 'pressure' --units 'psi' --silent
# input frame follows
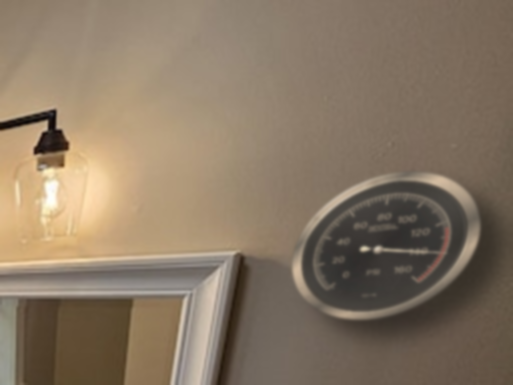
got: 140 psi
